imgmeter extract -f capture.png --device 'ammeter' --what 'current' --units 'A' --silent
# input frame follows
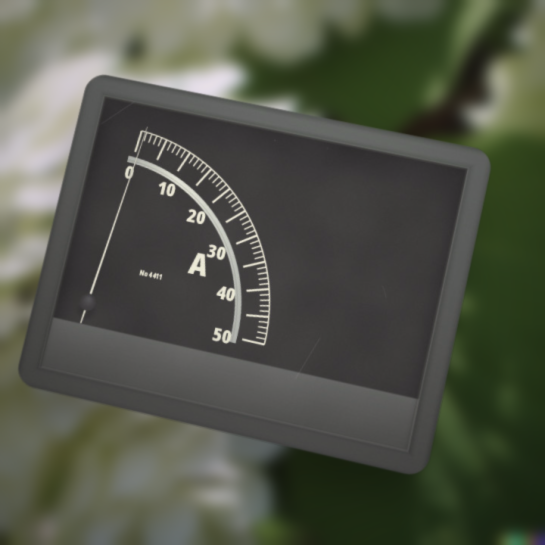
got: 1 A
